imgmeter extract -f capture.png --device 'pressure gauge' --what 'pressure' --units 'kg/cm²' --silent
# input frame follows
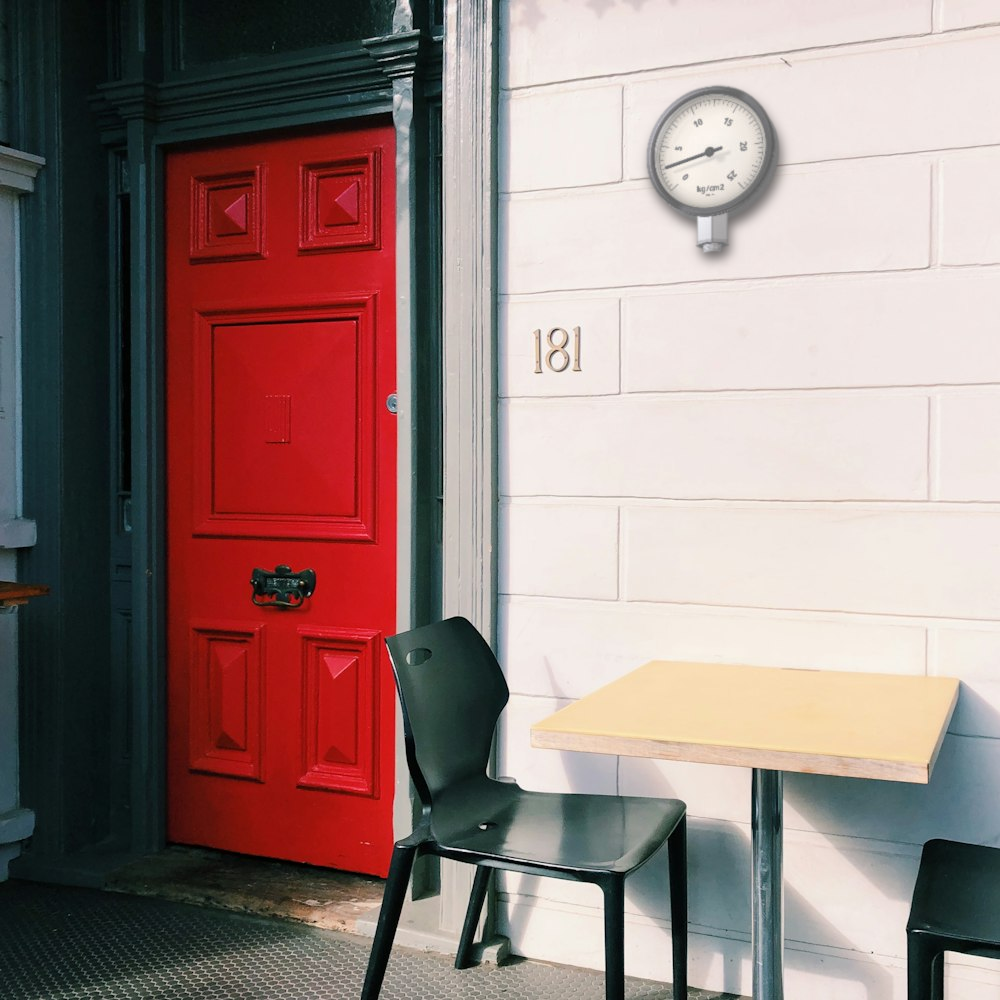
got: 2.5 kg/cm²
